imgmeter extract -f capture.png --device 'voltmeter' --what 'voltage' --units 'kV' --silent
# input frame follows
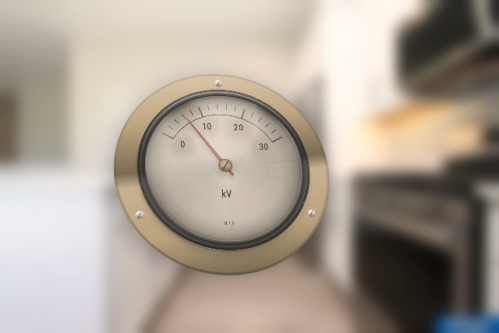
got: 6 kV
